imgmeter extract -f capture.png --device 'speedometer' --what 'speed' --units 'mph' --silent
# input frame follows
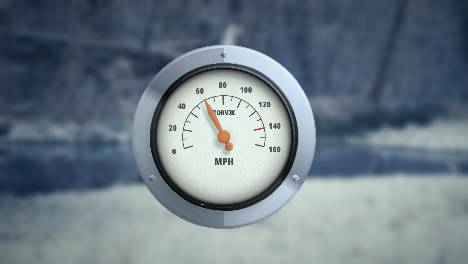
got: 60 mph
